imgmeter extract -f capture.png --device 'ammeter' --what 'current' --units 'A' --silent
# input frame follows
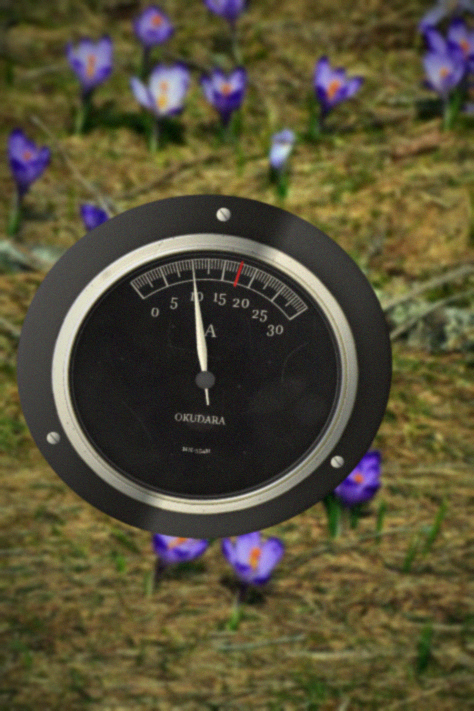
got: 10 A
